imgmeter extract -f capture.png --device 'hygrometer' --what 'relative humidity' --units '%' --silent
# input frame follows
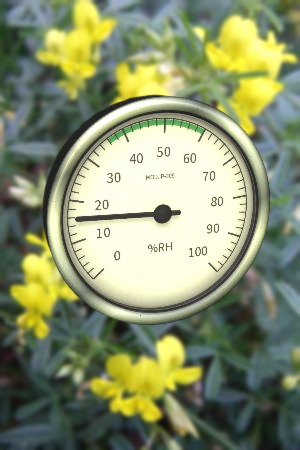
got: 16 %
